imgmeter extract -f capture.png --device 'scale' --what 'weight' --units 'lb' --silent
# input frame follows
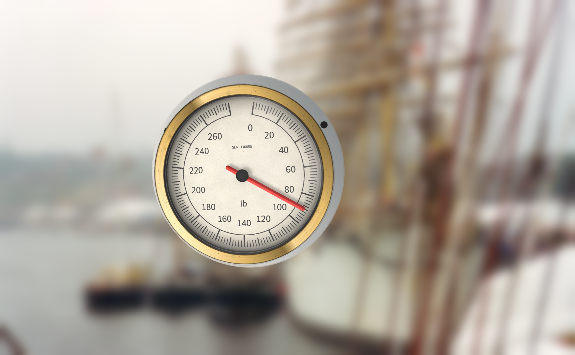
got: 90 lb
